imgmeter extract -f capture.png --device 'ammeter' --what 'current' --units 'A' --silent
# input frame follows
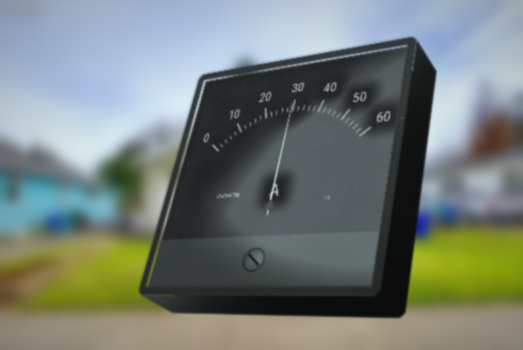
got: 30 A
